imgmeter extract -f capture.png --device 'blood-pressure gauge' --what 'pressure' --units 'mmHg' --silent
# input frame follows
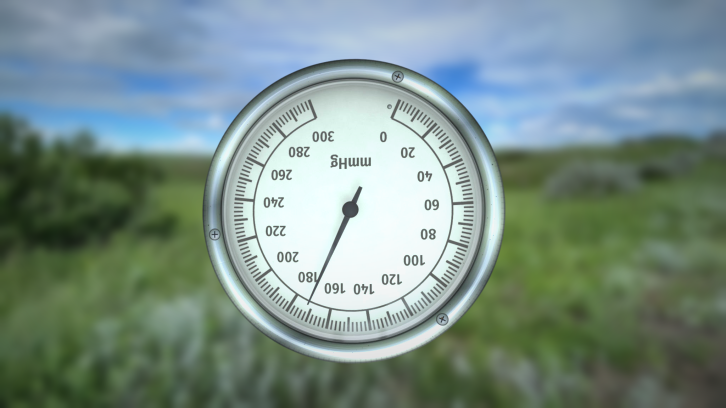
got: 172 mmHg
